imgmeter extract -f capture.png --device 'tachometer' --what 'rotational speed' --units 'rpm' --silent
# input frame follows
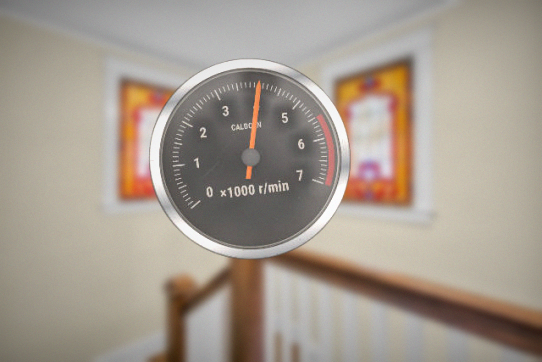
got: 4000 rpm
